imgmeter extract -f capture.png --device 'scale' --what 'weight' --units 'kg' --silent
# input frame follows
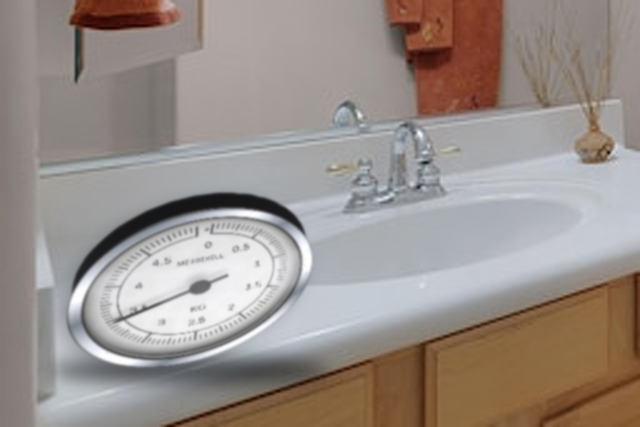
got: 3.5 kg
